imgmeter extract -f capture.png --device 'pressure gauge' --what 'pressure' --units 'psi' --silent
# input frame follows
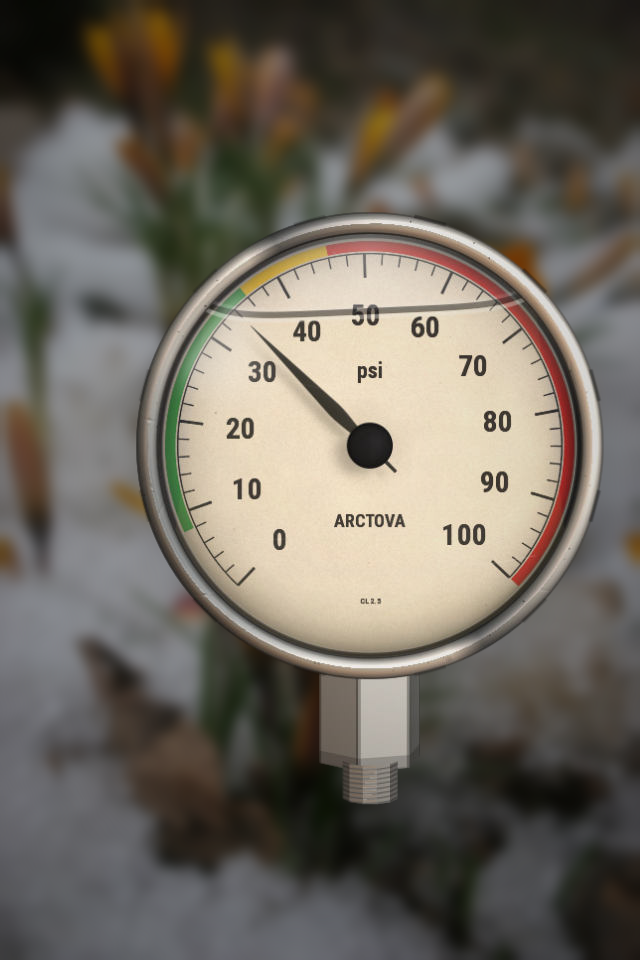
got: 34 psi
